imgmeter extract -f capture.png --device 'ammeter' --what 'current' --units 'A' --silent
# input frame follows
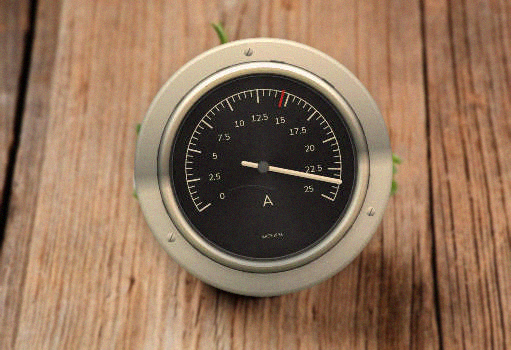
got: 23.5 A
